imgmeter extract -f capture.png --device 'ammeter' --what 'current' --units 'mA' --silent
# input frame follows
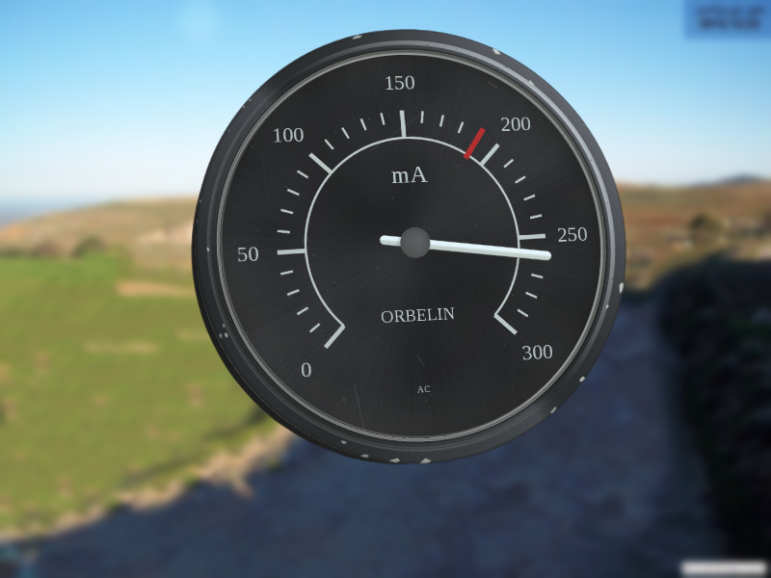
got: 260 mA
